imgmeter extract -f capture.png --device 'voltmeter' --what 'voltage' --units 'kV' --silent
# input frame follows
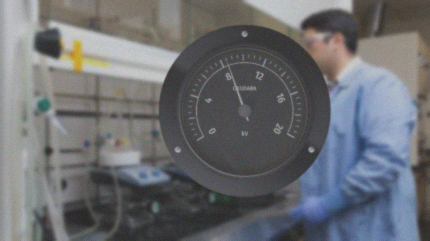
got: 8.5 kV
